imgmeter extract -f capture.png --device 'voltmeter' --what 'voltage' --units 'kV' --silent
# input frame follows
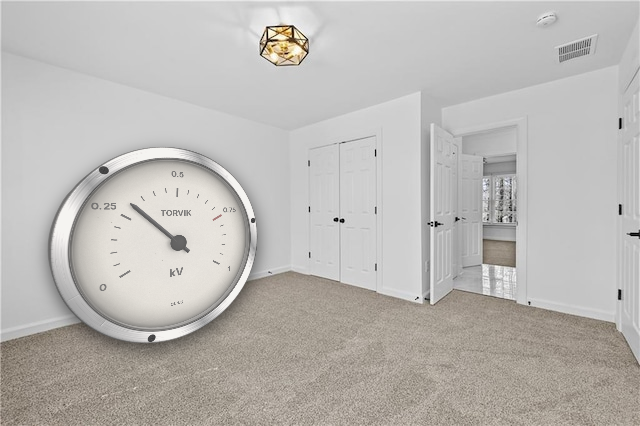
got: 0.3 kV
